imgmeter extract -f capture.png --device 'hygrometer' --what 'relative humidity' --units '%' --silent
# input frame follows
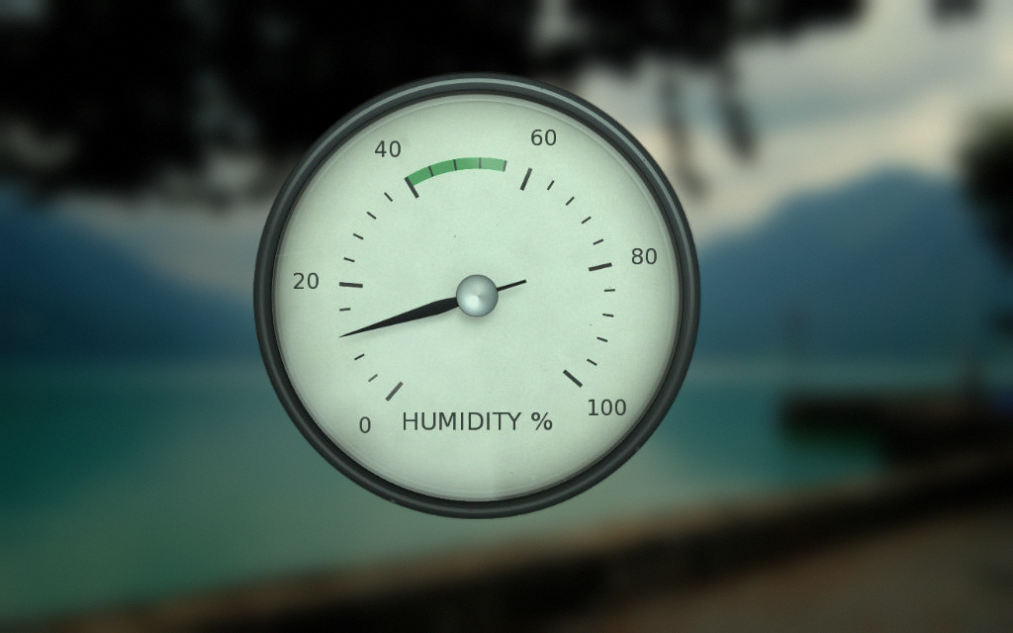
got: 12 %
